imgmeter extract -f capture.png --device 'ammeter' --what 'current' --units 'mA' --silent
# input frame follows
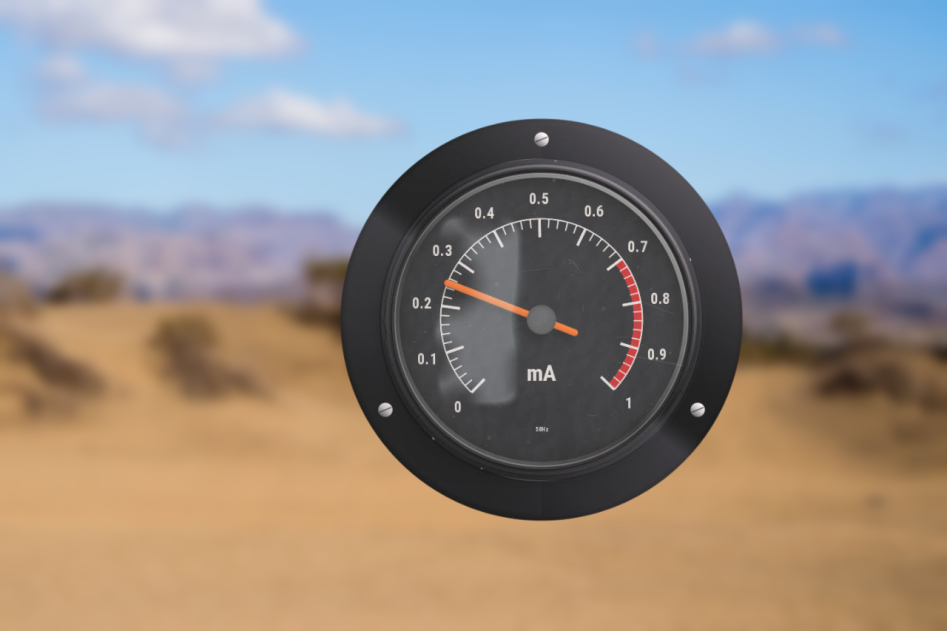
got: 0.25 mA
